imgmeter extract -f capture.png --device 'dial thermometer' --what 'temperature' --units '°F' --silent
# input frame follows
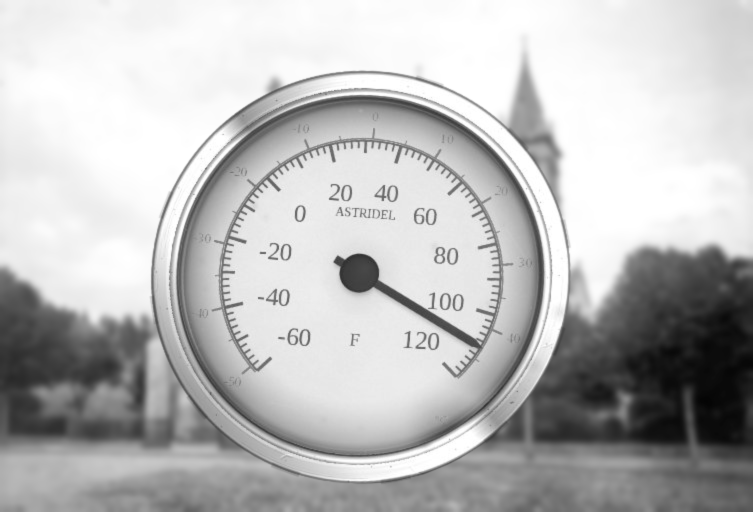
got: 110 °F
